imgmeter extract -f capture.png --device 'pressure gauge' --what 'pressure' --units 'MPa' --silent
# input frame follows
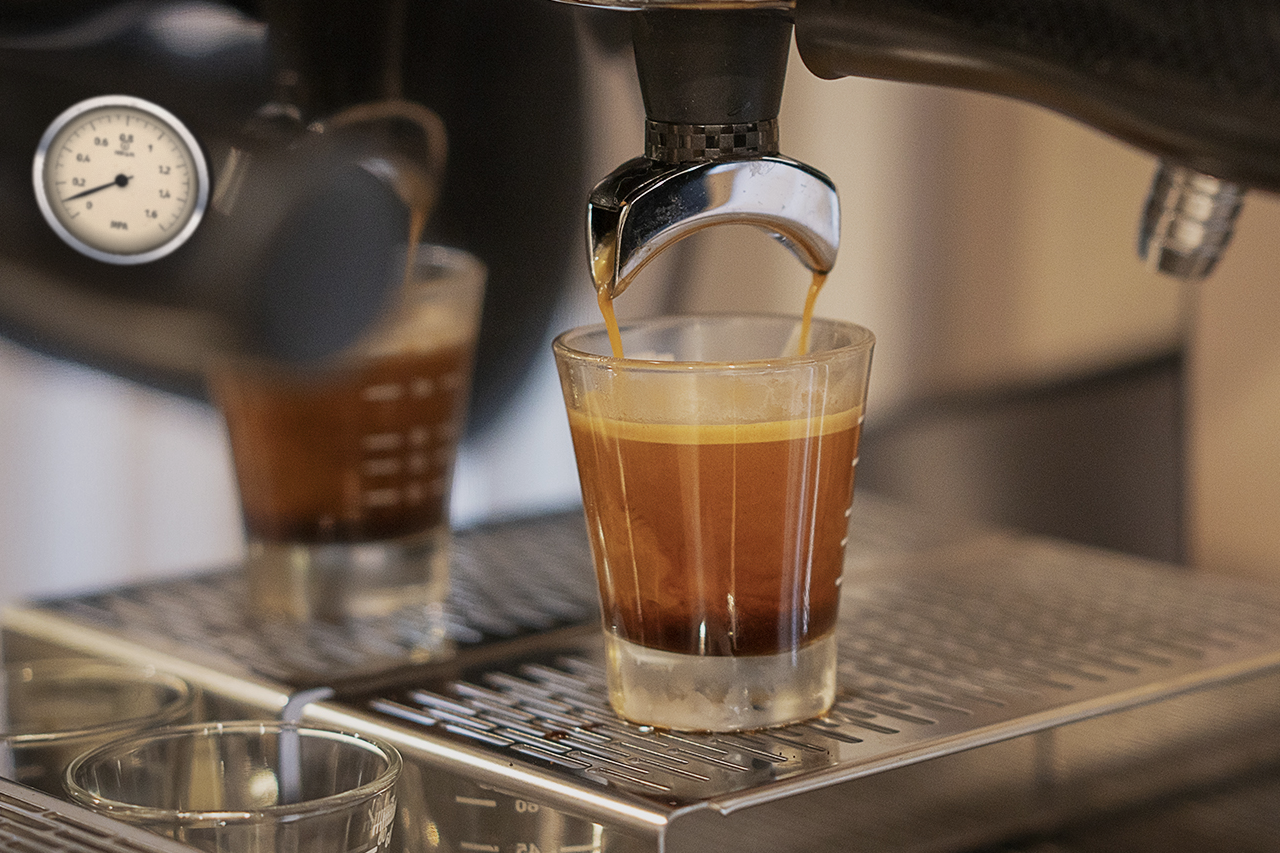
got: 0.1 MPa
